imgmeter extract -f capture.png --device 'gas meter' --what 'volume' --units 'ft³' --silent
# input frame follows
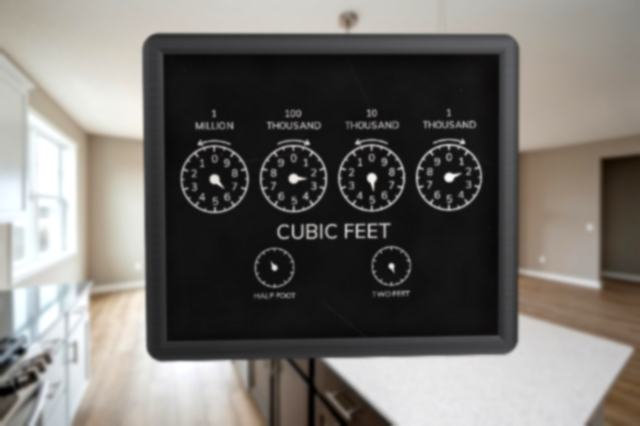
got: 625200 ft³
